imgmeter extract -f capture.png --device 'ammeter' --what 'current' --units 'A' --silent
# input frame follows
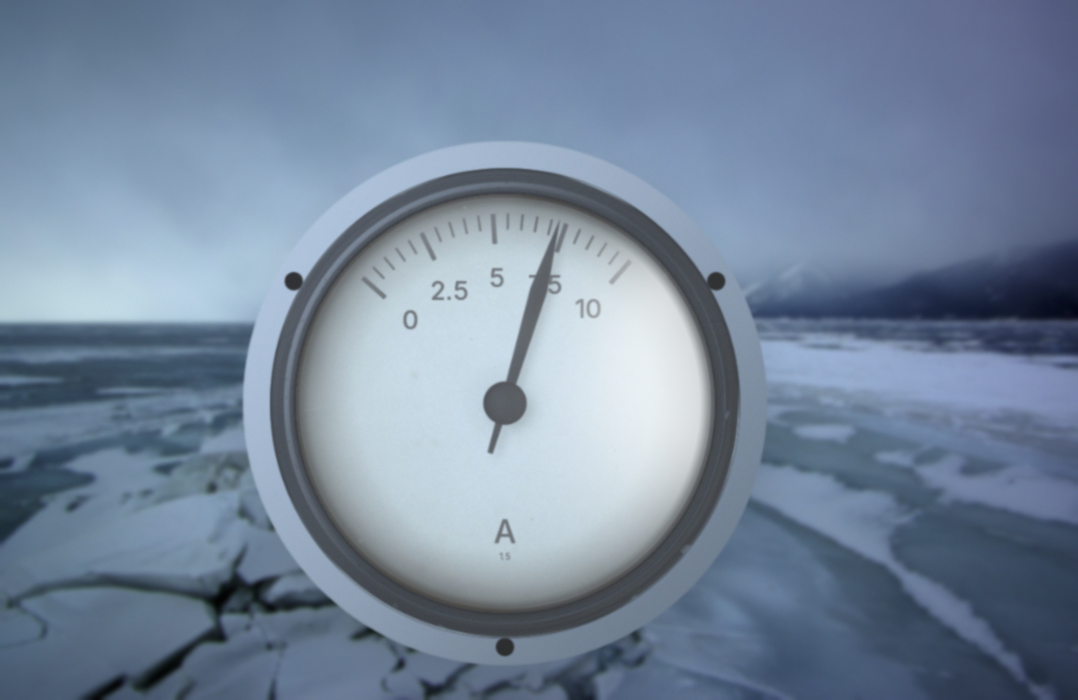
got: 7.25 A
